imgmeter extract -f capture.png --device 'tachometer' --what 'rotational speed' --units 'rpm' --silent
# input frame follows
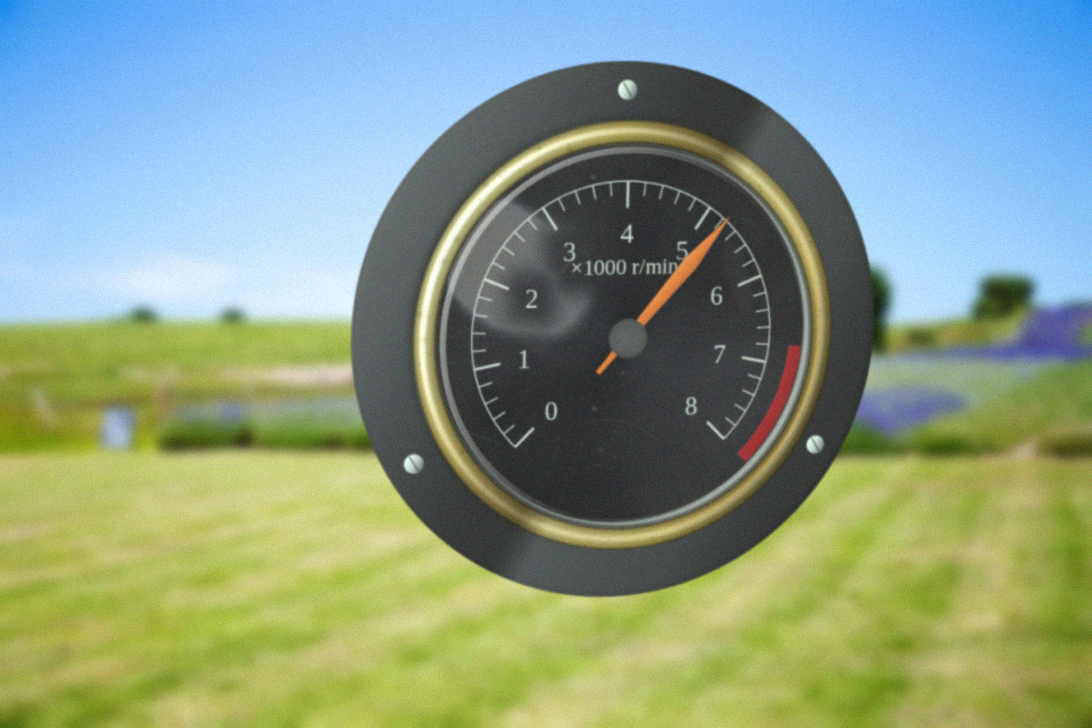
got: 5200 rpm
